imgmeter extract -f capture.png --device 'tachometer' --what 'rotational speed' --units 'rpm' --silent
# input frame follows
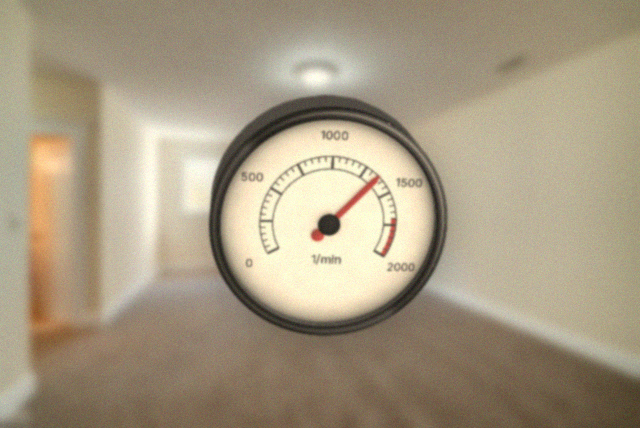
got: 1350 rpm
